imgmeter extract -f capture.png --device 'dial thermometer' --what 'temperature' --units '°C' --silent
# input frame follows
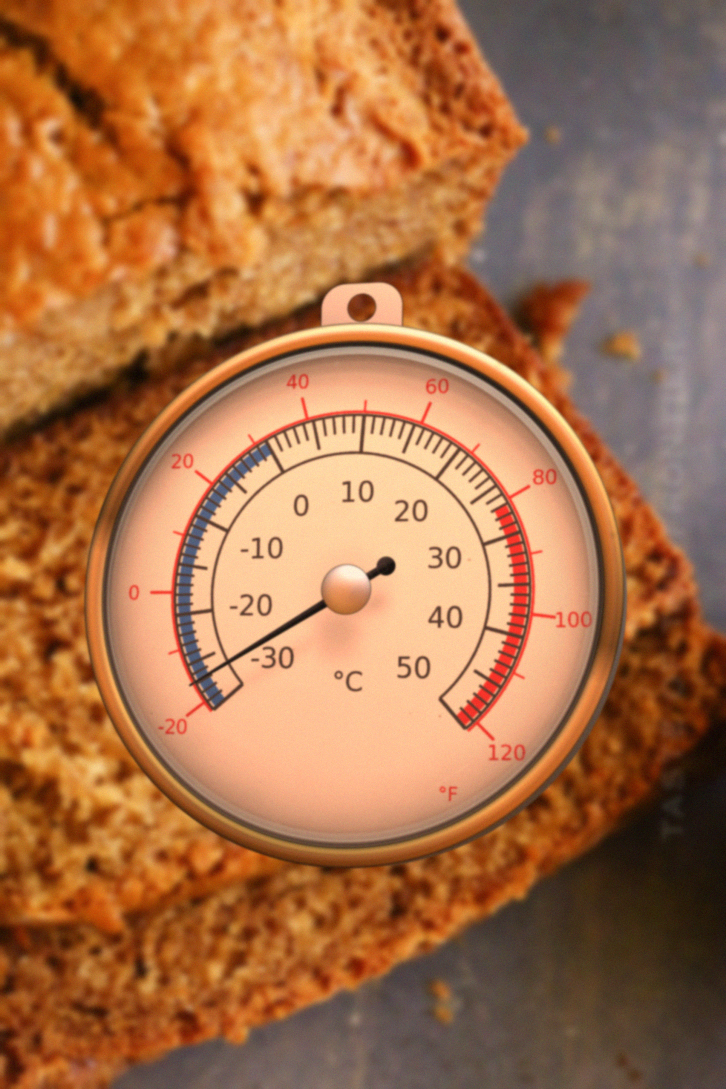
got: -27 °C
